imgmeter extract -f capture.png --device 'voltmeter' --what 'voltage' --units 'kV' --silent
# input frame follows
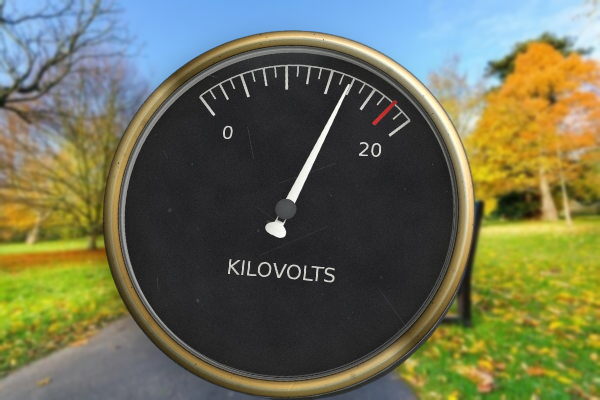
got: 14 kV
